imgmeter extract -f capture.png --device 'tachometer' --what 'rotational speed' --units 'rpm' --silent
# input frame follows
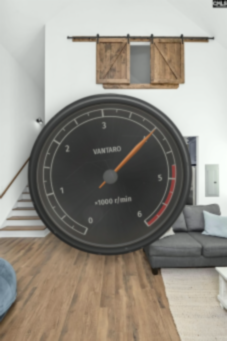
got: 4000 rpm
